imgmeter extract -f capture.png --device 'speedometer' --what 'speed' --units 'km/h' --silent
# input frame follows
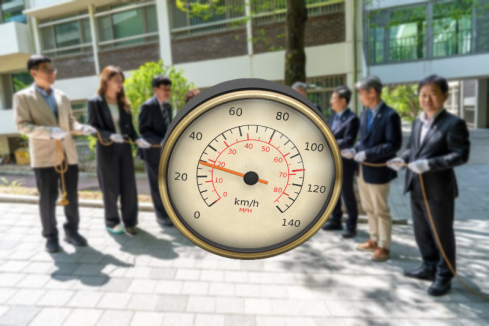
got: 30 km/h
